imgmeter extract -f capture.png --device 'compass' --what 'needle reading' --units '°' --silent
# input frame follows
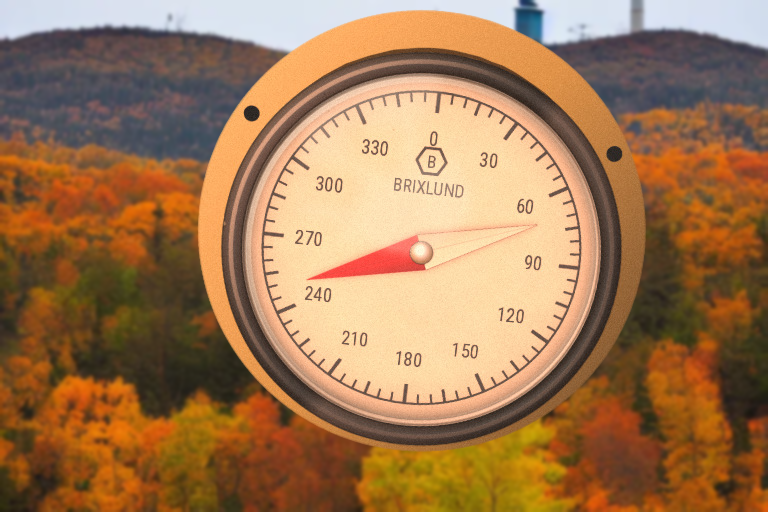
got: 250 °
